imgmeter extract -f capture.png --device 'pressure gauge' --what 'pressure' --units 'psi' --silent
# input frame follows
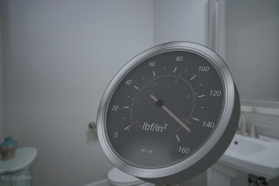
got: 150 psi
